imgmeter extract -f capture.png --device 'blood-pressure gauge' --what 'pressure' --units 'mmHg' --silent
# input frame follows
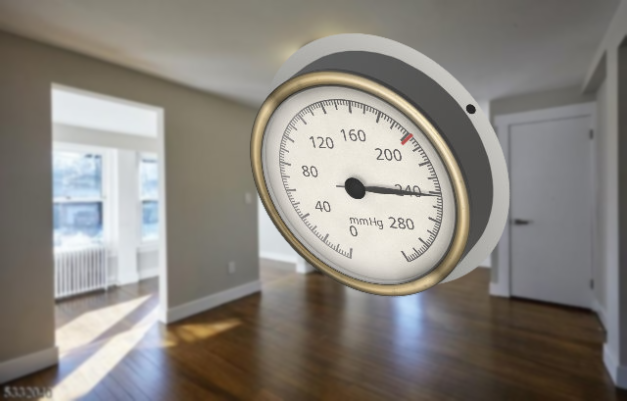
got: 240 mmHg
